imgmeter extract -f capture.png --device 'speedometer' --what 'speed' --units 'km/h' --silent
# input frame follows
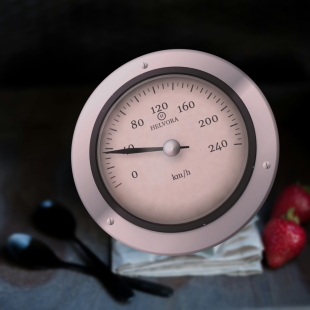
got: 35 km/h
